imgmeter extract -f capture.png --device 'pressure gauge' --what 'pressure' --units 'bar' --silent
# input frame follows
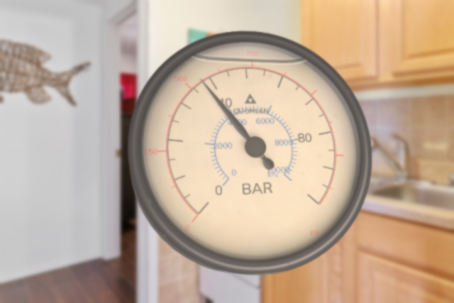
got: 37.5 bar
